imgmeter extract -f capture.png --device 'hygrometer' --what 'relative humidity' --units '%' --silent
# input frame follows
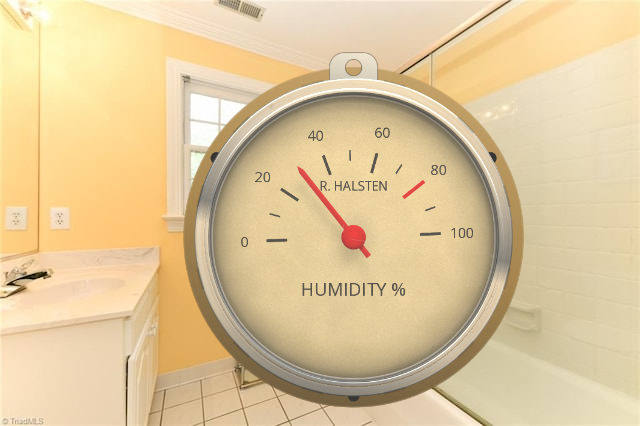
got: 30 %
